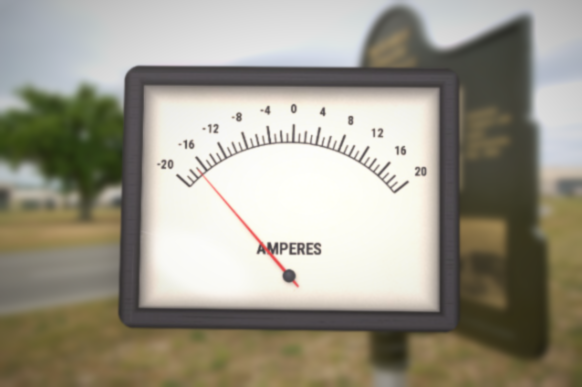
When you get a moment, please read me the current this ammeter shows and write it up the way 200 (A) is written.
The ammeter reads -17 (A)
